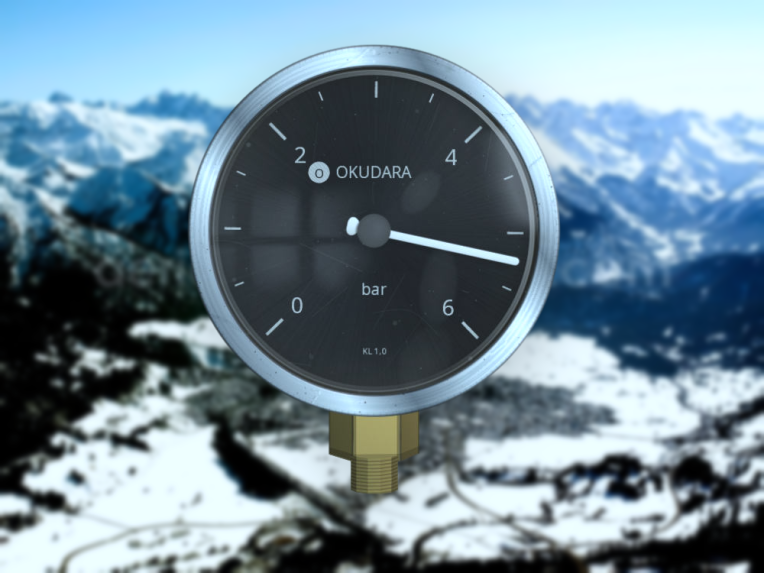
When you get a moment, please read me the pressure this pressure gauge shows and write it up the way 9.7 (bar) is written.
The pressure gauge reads 5.25 (bar)
